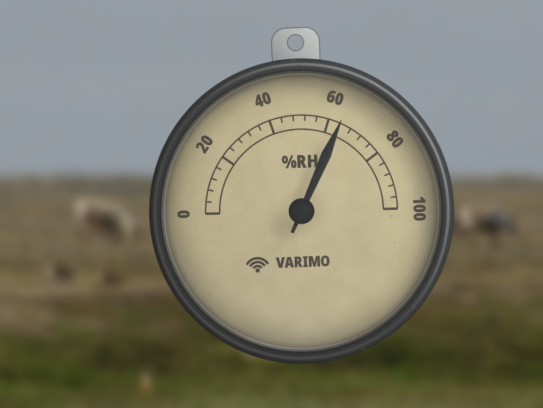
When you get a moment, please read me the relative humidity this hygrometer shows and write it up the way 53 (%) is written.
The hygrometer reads 64 (%)
